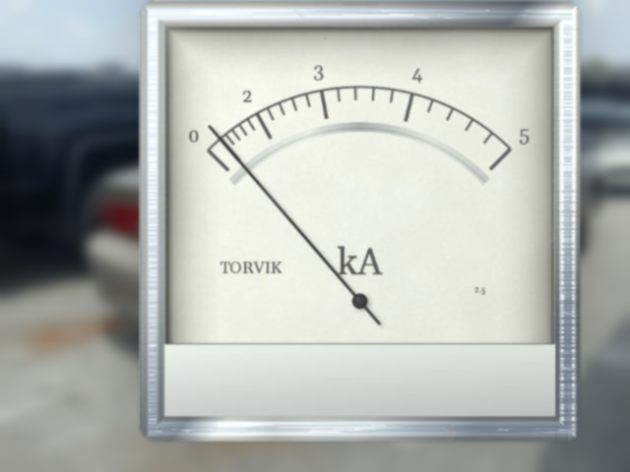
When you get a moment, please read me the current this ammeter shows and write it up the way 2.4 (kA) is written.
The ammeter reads 1 (kA)
